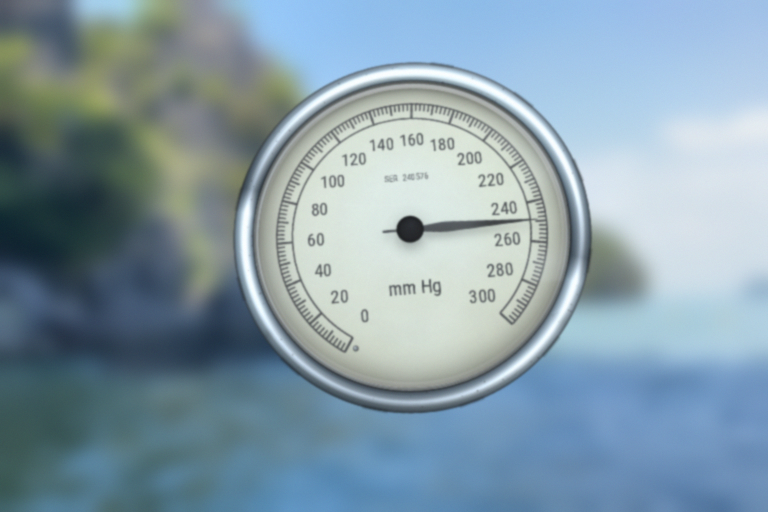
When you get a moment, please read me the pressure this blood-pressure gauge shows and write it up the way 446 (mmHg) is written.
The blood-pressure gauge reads 250 (mmHg)
